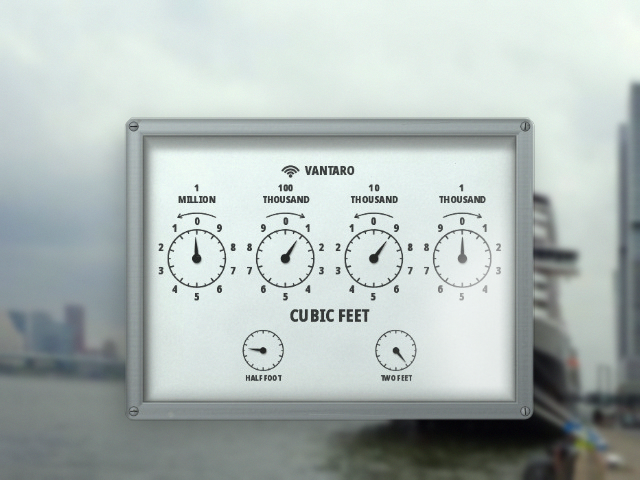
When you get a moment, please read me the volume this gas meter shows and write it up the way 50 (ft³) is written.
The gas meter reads 9000 (ft³)
